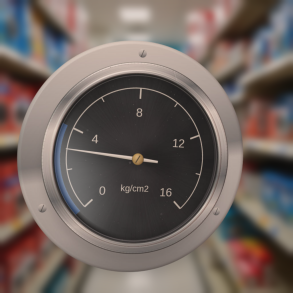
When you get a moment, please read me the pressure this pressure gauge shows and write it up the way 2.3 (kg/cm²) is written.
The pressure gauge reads 3 (kg/cm²)
